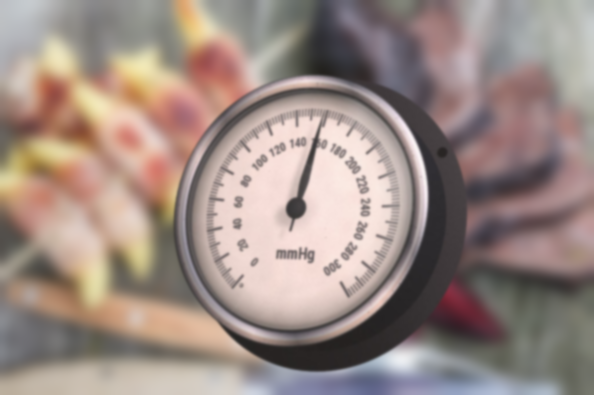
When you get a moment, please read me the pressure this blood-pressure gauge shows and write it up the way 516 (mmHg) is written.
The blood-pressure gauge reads 160 (mmHg)
